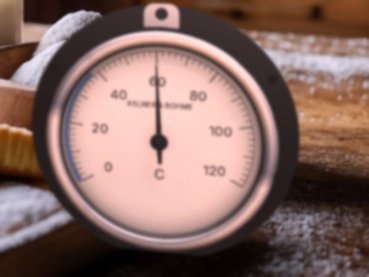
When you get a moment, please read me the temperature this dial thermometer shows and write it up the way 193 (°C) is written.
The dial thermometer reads 60 (°C)
